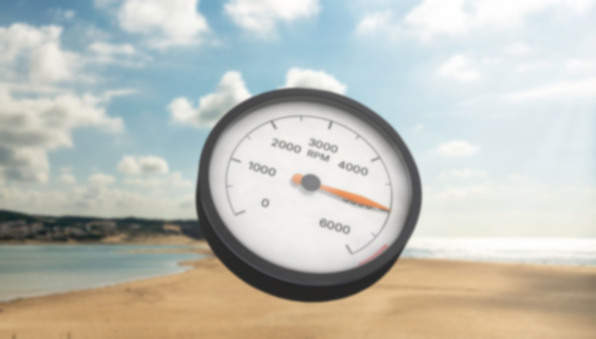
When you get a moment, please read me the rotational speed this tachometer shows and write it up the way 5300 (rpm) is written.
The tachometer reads 5000 (rpm)
